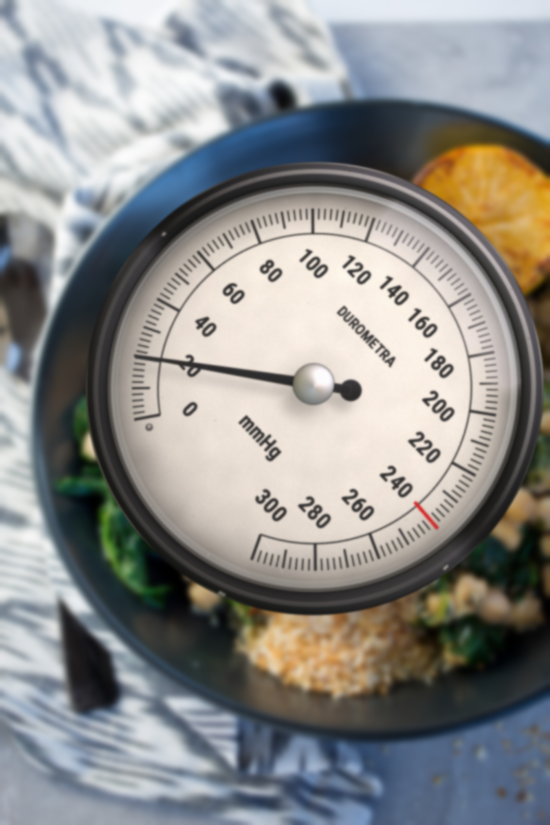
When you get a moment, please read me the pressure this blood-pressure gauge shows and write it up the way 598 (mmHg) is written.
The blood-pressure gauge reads 20 (mmHg)
